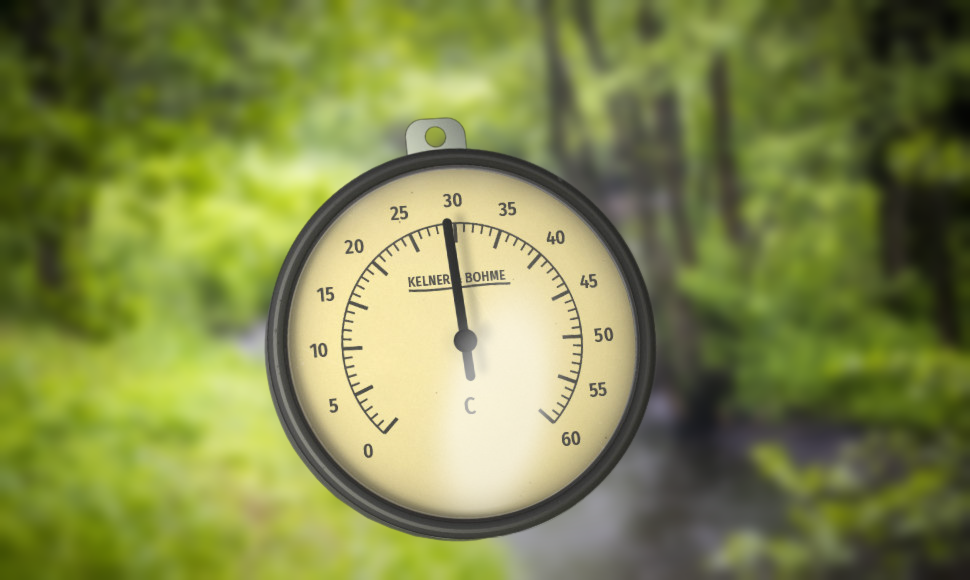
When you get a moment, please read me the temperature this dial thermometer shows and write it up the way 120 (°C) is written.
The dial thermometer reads 29 (°C)
